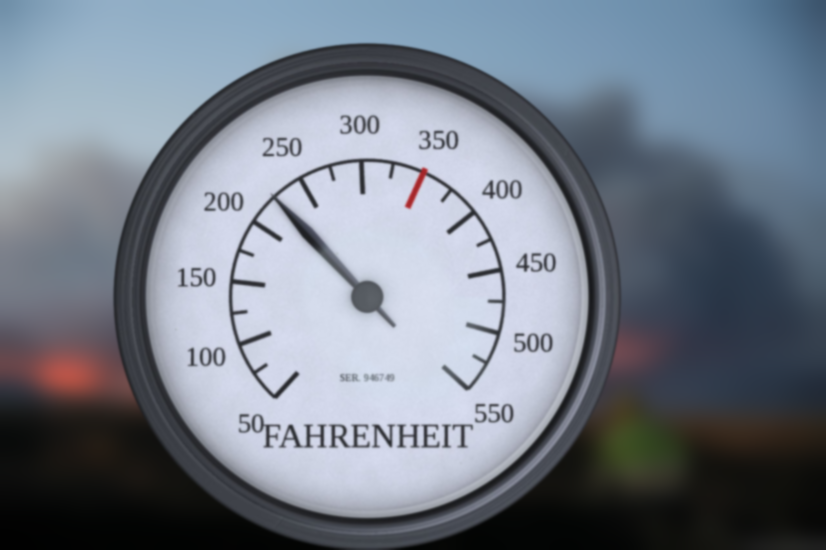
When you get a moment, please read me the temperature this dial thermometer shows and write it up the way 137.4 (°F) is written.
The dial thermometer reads 225 (°F)
